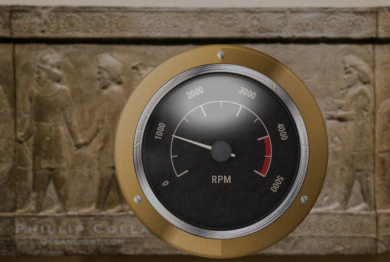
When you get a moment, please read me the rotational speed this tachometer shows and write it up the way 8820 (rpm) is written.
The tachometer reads 1000 (rpm)
